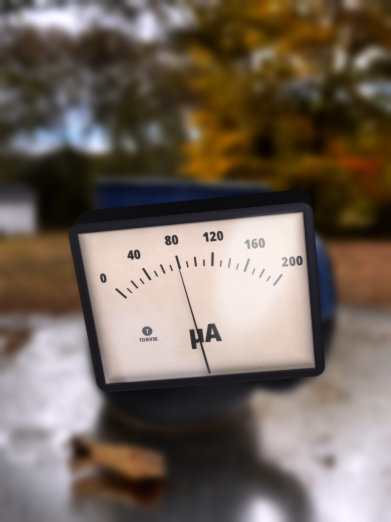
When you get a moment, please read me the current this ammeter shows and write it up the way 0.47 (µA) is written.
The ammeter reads 80 (µA)
